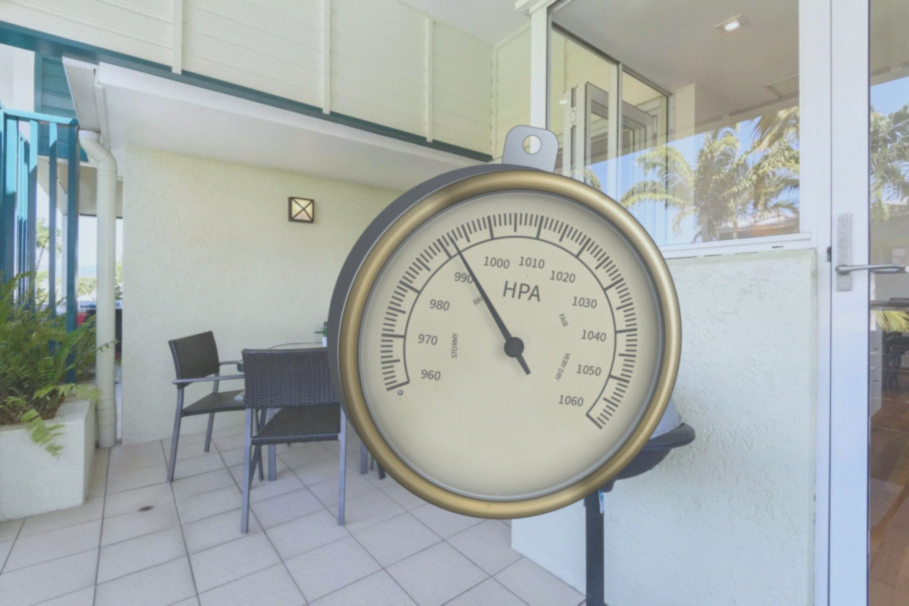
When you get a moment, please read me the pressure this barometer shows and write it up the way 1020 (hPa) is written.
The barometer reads 992 (hPa)
